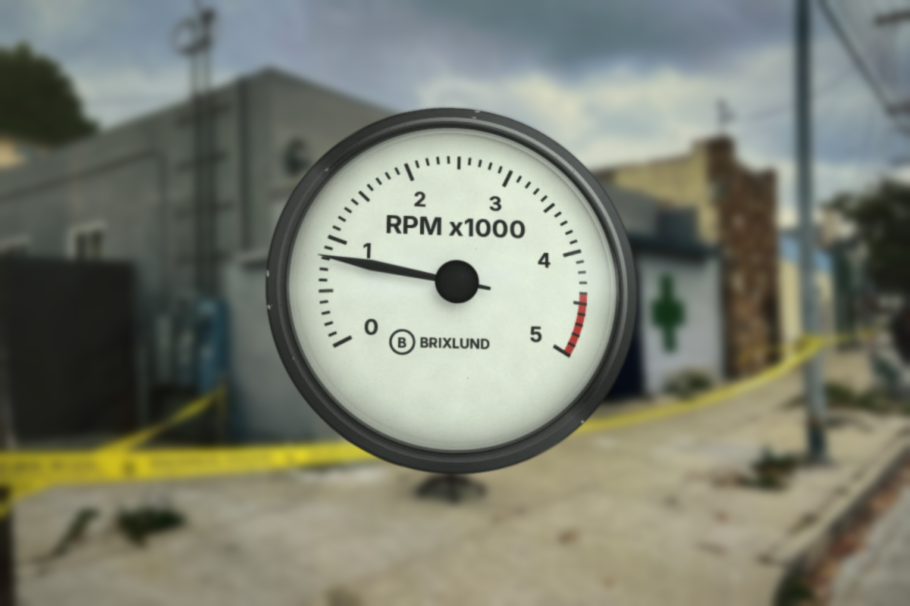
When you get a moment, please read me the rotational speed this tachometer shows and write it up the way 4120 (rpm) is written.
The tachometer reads 800 (rpm)
